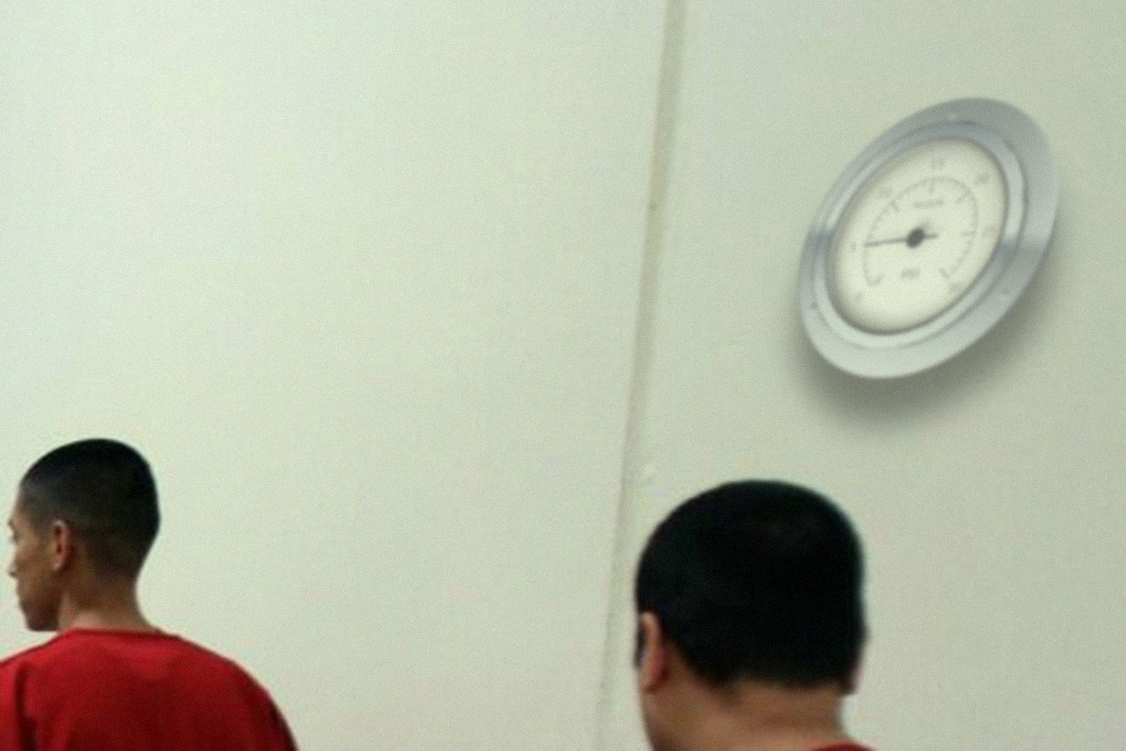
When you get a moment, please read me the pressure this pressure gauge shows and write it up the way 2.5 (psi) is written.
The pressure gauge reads 5 (psi)
